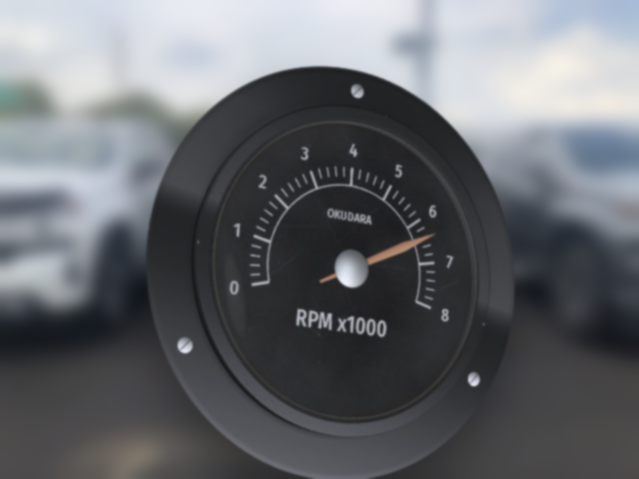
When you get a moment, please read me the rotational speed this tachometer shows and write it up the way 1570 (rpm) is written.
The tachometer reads 6400 (rpm)
